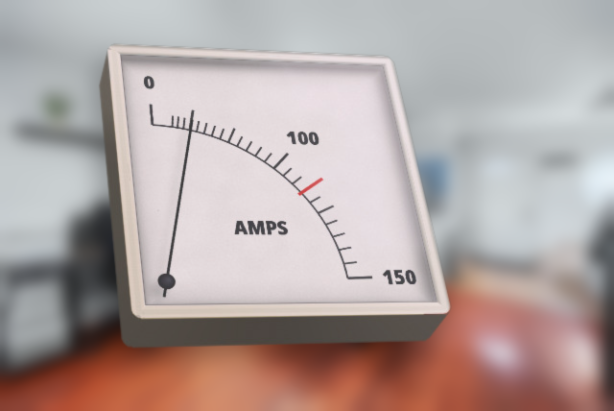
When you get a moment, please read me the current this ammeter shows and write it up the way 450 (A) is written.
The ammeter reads 50 (A)
